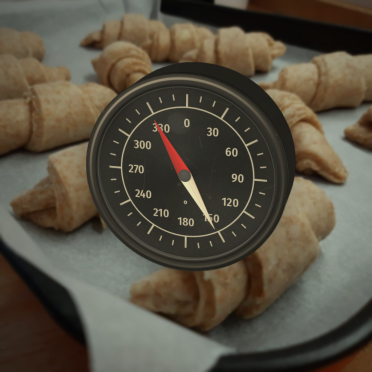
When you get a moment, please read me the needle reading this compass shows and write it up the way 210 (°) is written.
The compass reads 330 (°)
